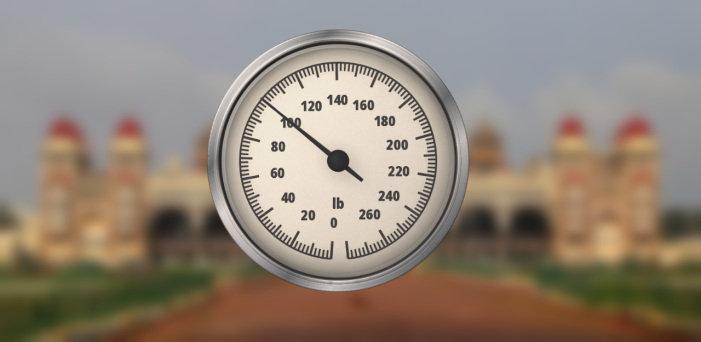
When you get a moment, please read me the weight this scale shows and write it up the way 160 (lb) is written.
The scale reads 100 (lb)
